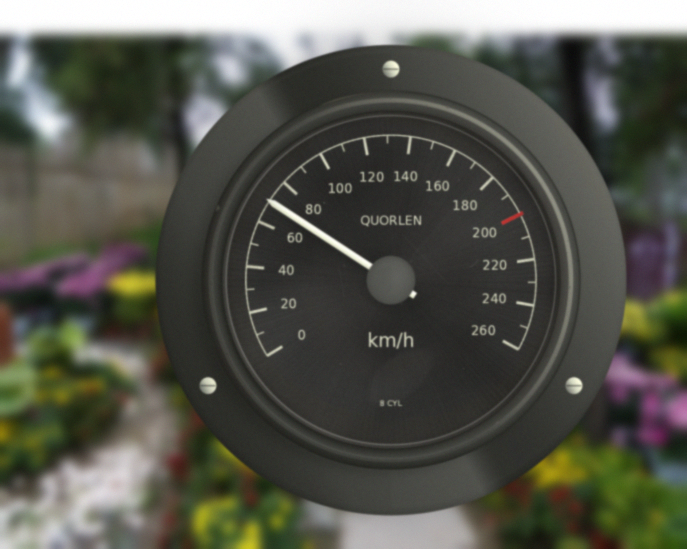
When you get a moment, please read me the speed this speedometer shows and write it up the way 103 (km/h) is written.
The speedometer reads 70 (km/h)
